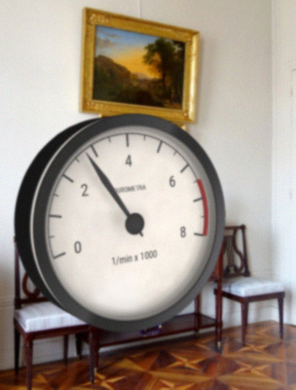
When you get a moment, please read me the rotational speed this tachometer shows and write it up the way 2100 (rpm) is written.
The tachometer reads 2750 (rpm)
